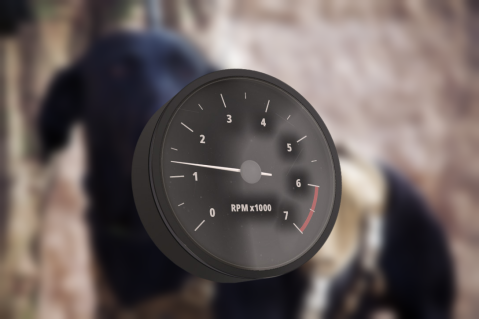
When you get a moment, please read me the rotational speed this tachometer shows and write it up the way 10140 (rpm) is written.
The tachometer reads 1250 (rpm)
